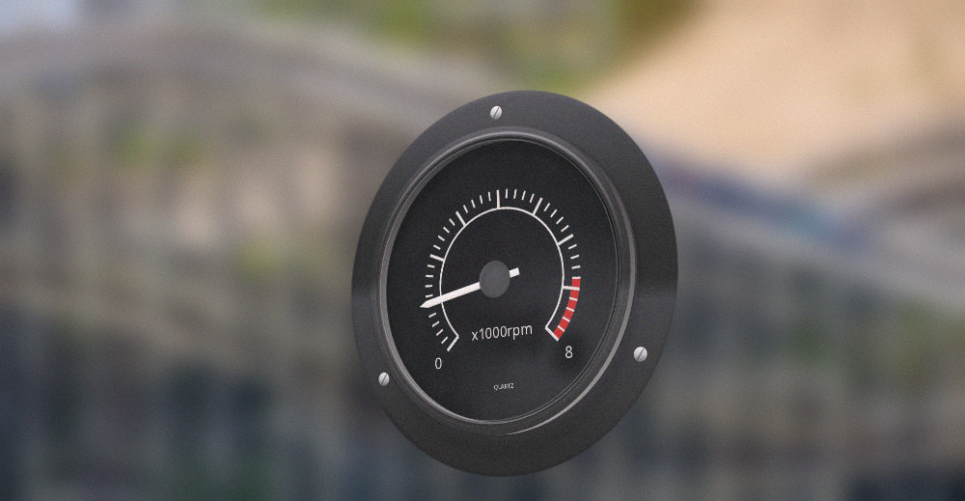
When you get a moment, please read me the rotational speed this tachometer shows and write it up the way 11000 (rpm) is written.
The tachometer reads 1000 (rpm)
